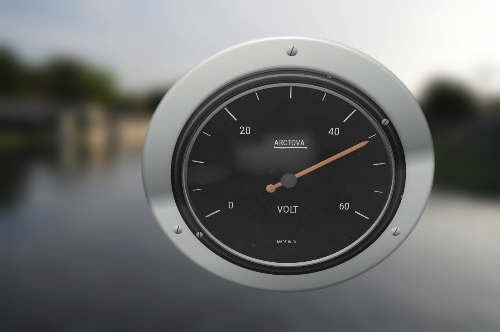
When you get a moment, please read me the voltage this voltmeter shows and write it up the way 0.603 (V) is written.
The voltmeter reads 45 (V)
